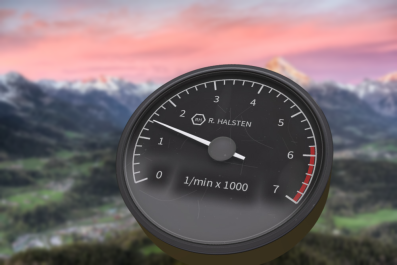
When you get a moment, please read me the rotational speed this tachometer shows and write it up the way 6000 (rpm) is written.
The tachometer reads 1400 (rpm)
